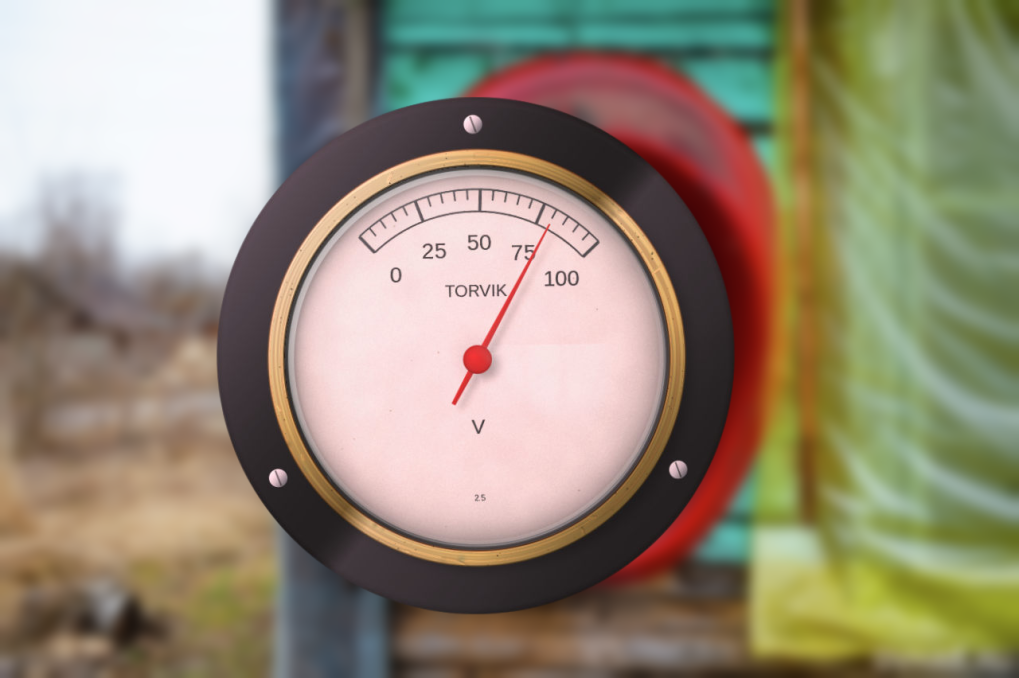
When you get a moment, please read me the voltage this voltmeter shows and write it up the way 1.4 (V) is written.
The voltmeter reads 80 (V)
